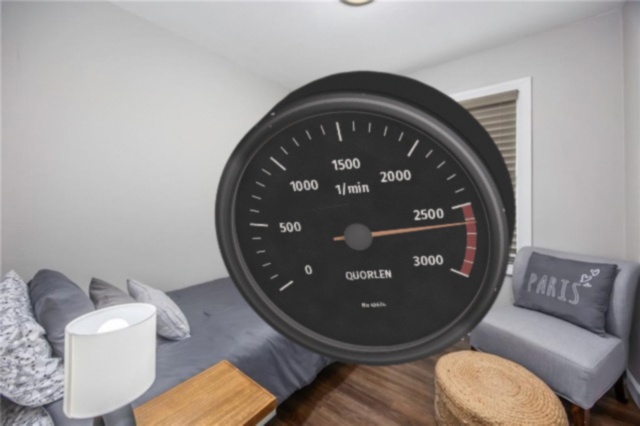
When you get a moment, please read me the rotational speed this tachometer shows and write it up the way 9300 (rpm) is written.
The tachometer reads 2600 (rpm)
